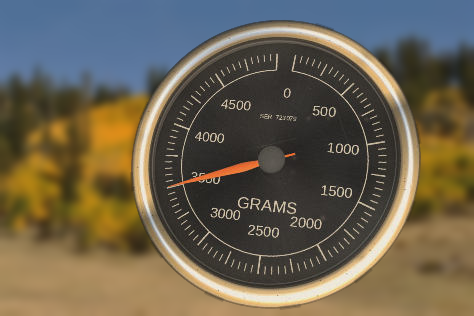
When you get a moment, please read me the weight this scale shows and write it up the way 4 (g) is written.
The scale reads 3500 (g)
